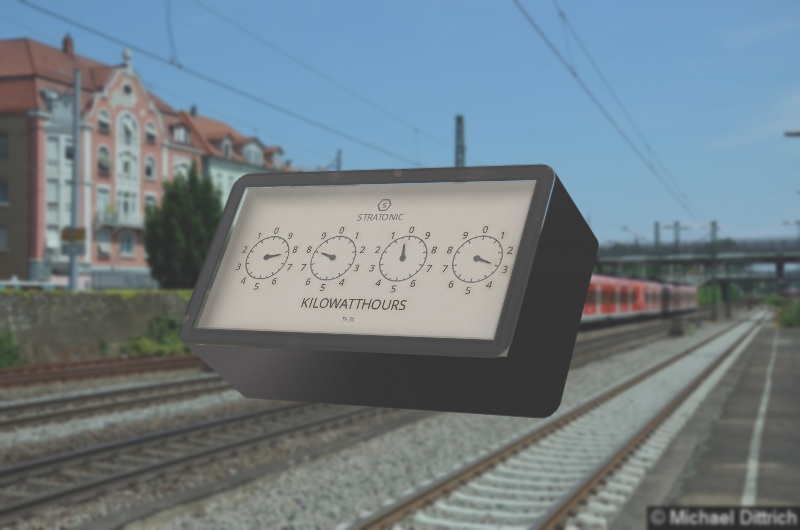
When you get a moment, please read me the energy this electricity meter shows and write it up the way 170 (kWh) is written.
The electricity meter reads 7803 (kWh)
